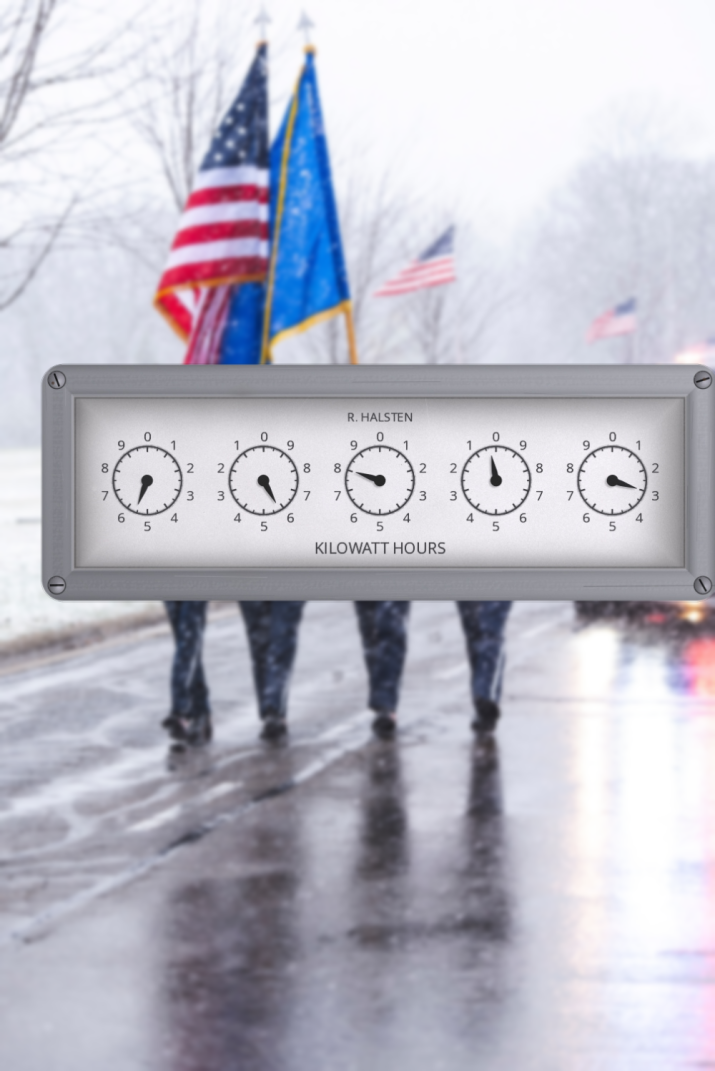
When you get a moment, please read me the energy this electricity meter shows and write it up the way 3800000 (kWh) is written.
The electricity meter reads 55803 (kWh)
